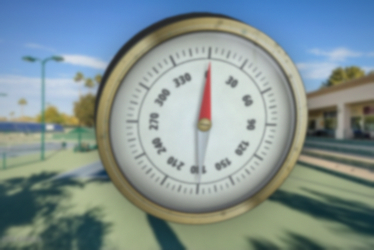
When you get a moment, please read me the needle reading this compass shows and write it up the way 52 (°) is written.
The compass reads 0 (°)
